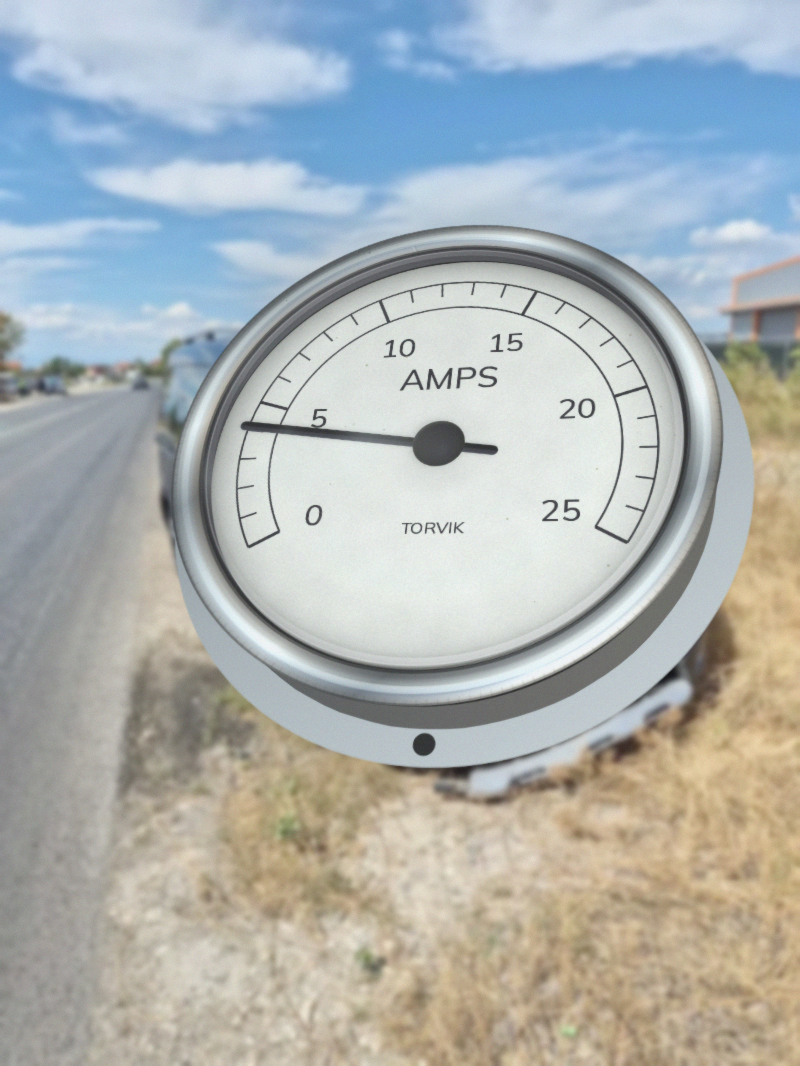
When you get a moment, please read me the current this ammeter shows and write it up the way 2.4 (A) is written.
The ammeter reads 4 (A)
